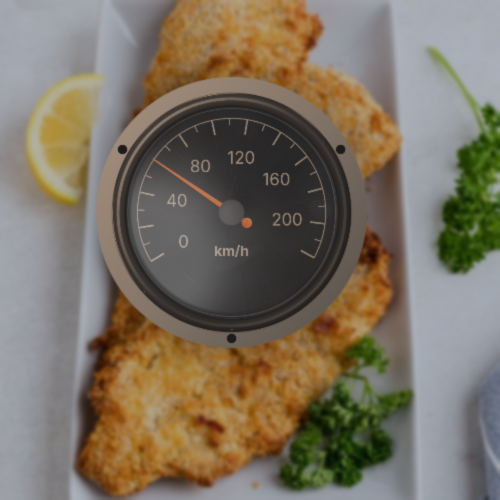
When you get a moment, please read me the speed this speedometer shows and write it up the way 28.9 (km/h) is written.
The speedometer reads 60 (km/h)
